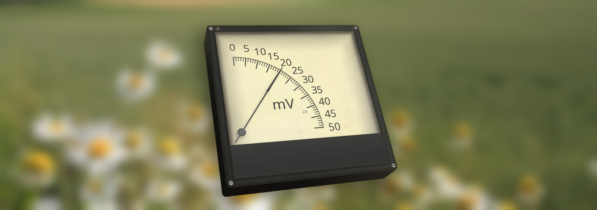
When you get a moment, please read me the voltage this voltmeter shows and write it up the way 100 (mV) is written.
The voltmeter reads 20 (mV)
